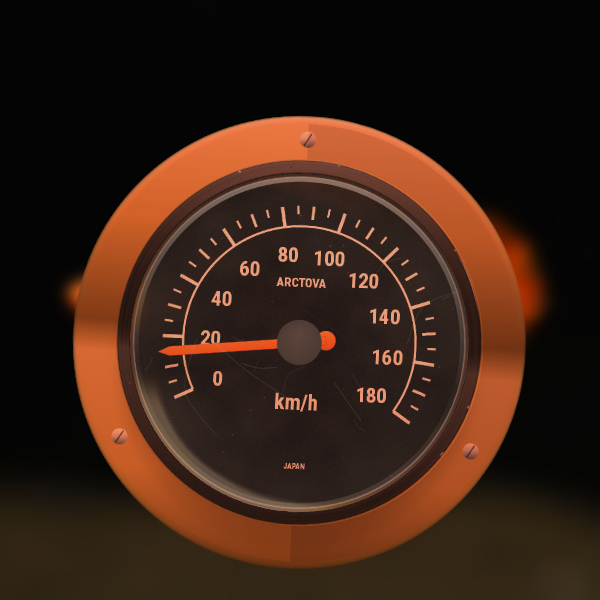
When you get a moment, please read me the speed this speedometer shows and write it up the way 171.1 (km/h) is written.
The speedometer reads 15 (km/h)
